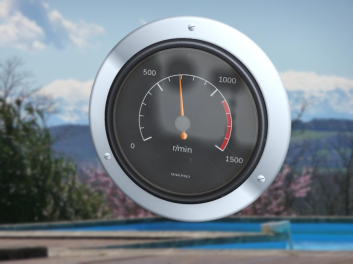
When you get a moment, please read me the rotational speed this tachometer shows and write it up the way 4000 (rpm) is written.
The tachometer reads 700 (rpm)
